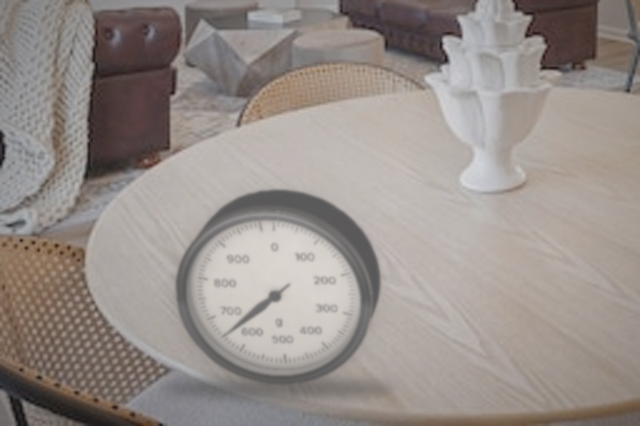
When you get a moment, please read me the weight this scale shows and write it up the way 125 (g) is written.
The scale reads 650 (g)
